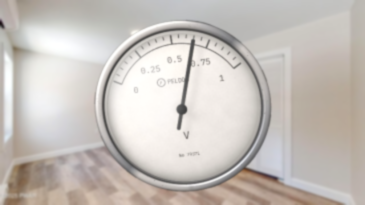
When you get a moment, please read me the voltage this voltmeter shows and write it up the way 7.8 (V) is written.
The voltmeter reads 0.65 (V)
